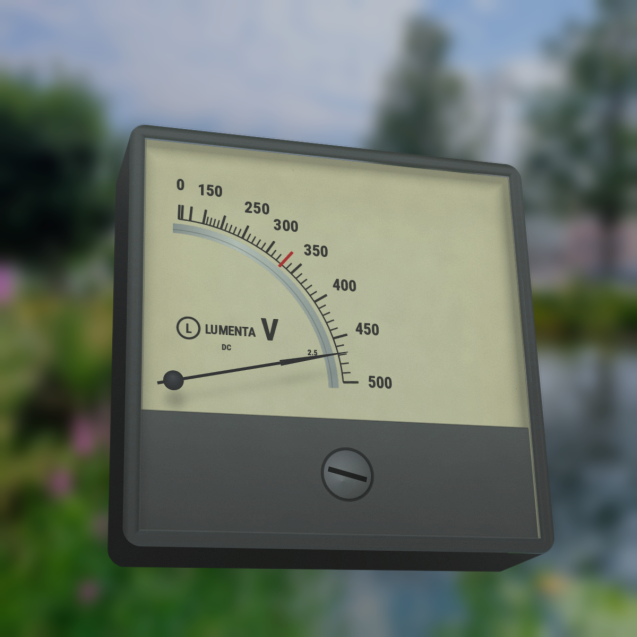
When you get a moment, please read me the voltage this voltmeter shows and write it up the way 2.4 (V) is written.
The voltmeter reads 470 (V)
